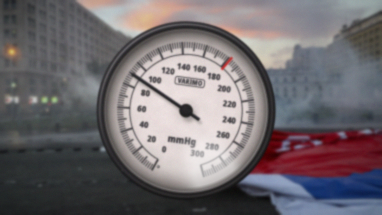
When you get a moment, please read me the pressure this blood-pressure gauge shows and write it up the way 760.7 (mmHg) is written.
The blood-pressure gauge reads 90 (mmHg)
